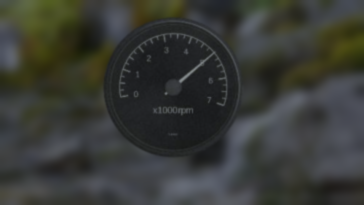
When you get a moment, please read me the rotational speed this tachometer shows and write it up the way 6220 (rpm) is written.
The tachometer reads 5000 (rpm)
